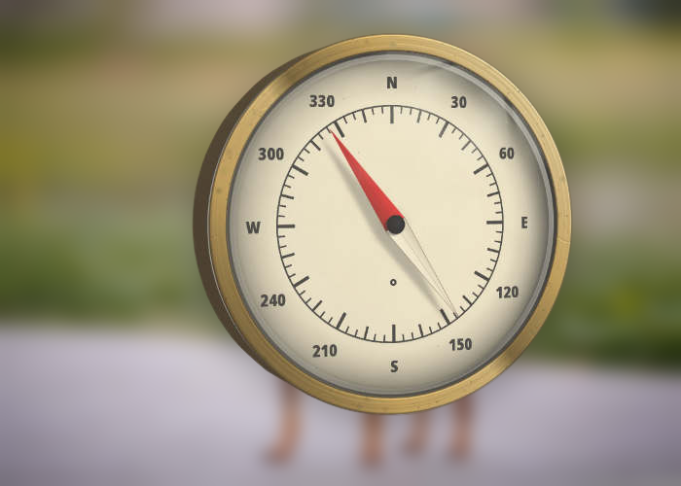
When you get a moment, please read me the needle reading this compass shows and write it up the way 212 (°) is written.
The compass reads 325 (°)
